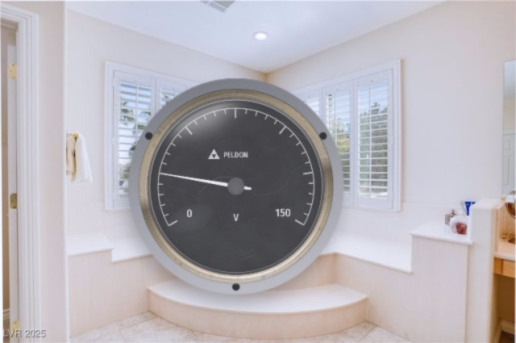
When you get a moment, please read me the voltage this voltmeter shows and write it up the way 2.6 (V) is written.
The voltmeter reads 25 (V)
